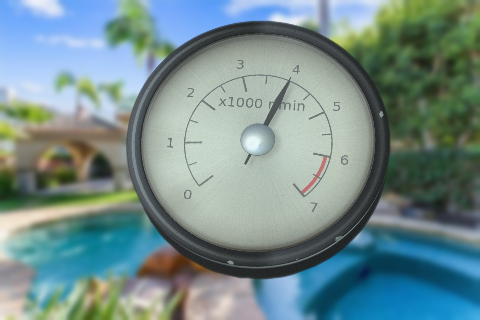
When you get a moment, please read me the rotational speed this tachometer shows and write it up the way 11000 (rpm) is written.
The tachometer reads 4000 (rpm)
